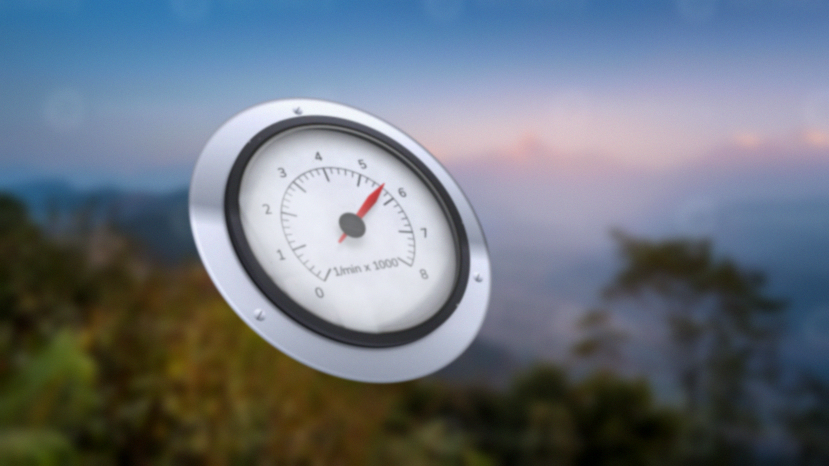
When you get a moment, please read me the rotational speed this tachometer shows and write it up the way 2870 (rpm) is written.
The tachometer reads 5600 (rpm)
